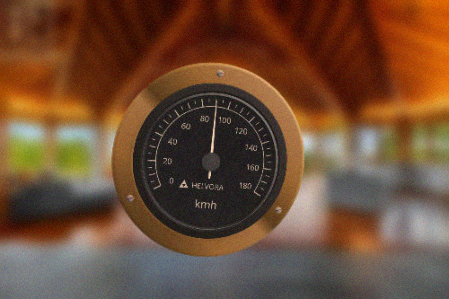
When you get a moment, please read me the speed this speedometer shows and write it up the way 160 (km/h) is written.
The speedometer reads 90 (km/h)
